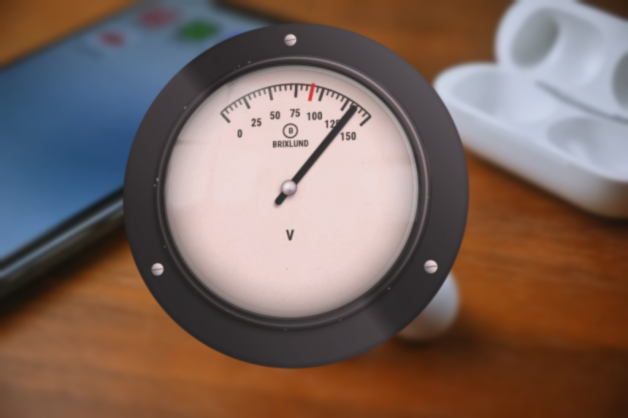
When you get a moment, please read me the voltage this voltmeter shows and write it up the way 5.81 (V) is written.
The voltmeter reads 135 (V)
